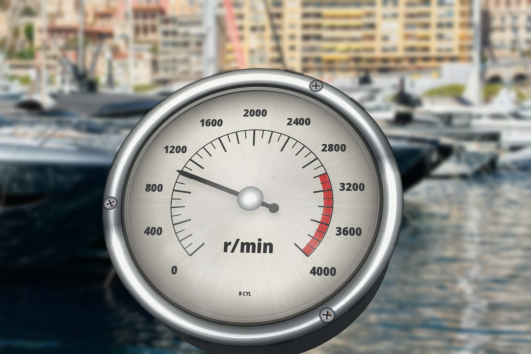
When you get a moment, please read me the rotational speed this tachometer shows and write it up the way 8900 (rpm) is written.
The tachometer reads 1000 (rpm)
